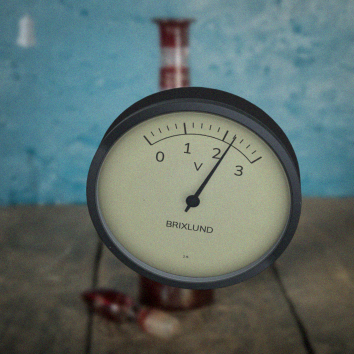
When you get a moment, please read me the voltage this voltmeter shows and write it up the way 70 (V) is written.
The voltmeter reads 2.2 (V)
